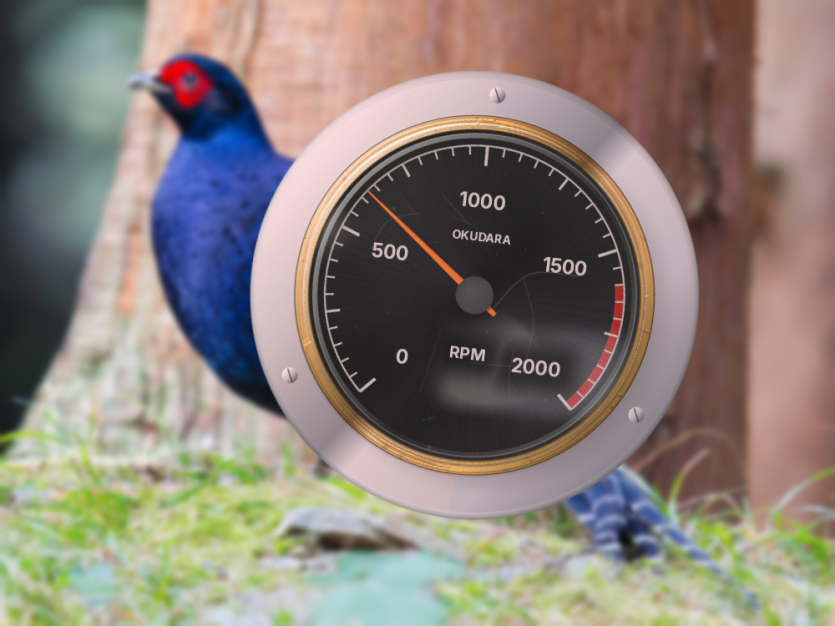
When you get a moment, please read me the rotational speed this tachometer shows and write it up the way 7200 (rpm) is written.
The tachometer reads 625 (rpm)
